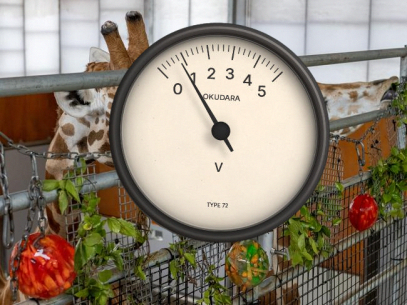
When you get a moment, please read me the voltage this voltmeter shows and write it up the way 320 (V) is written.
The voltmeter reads 0.8 (V)
